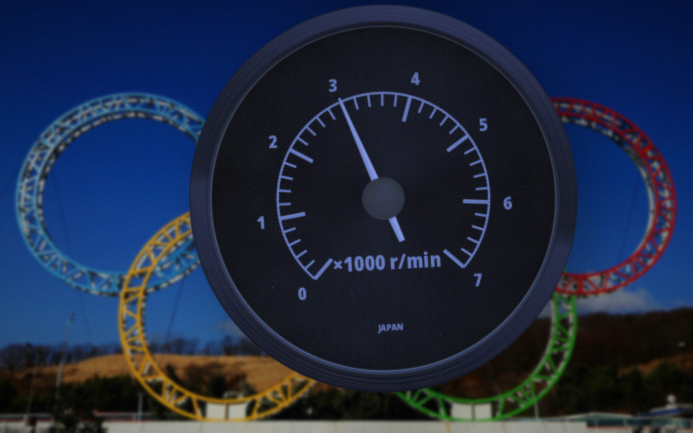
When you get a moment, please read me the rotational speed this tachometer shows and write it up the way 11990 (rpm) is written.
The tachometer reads 3000 (rpm)
